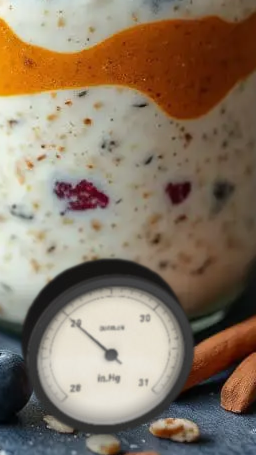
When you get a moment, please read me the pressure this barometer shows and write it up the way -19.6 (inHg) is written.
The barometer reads 29 (inHg)
